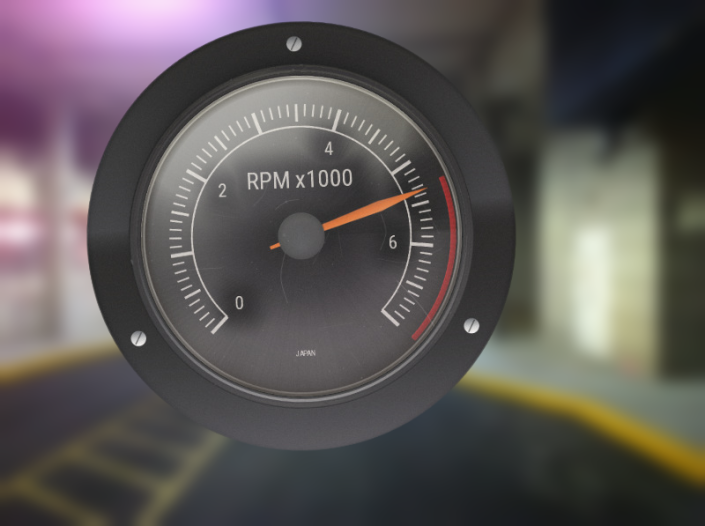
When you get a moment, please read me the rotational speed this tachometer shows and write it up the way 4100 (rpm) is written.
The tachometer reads 5350 (rpm)
